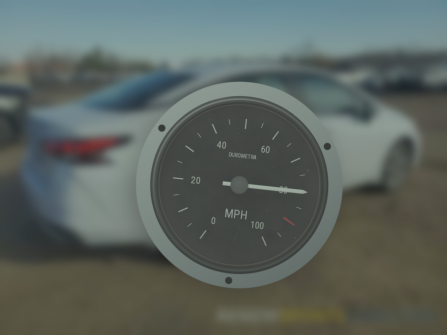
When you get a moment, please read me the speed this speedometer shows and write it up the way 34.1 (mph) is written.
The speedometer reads 80 (mph)
